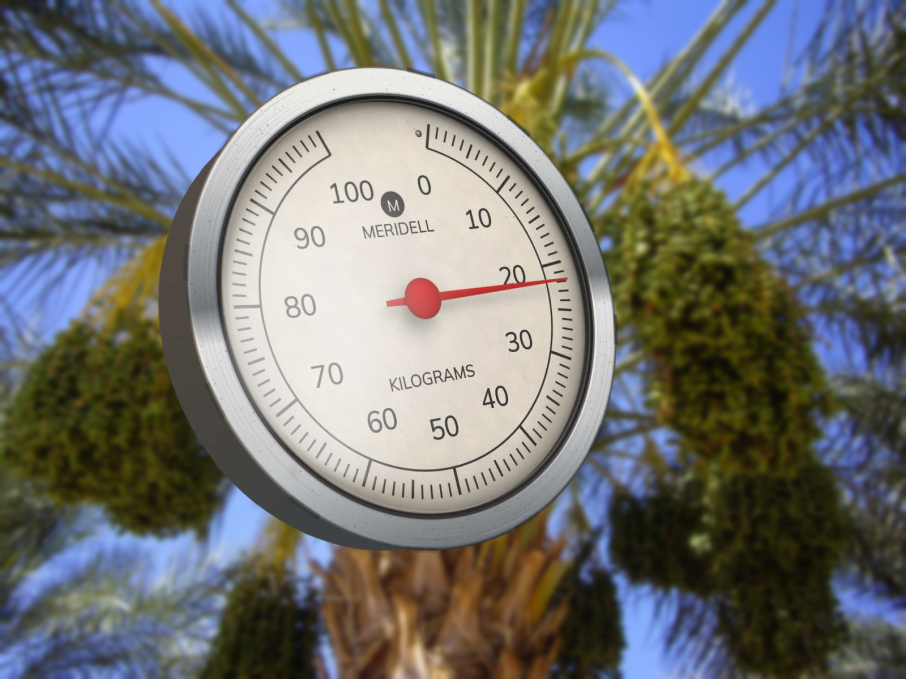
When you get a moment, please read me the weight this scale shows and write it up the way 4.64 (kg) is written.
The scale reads 22 (kg)
